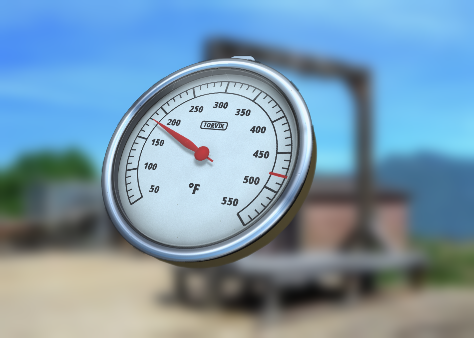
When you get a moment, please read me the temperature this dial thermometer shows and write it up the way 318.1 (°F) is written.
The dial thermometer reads 180 (°F)
